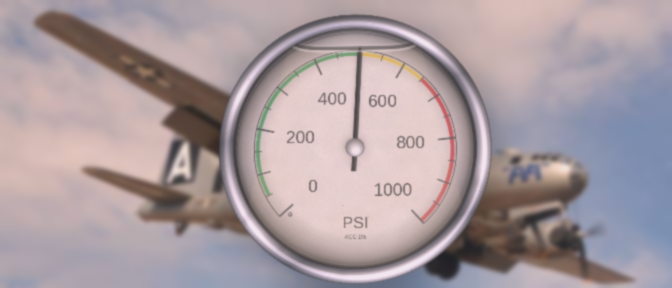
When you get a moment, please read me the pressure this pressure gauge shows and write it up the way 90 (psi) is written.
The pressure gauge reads 500 (psi)
